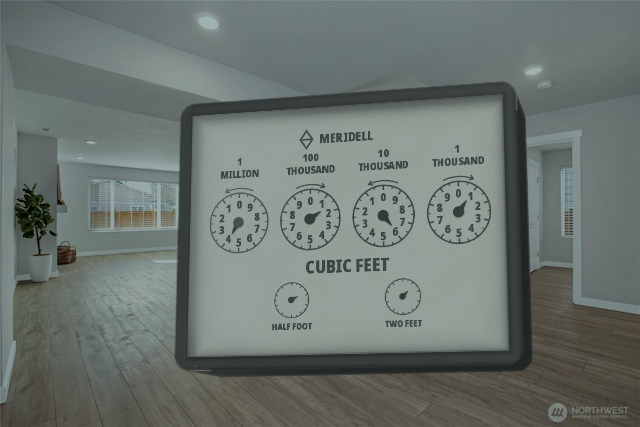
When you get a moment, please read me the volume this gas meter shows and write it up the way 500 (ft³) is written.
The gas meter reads 416100 (ft³)
